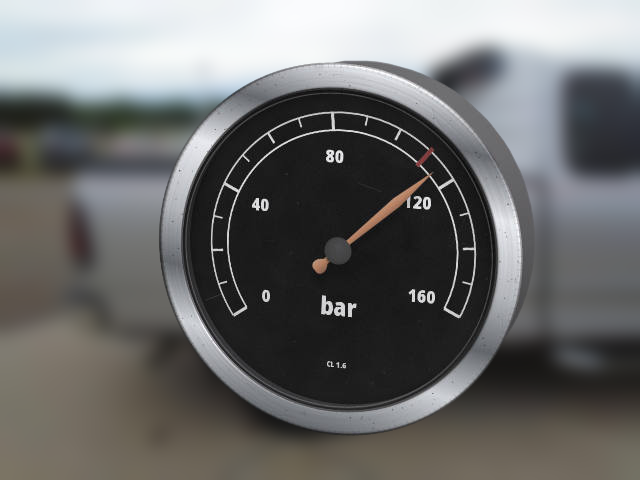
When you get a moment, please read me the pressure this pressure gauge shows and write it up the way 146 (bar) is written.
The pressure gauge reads 115 (bar)
